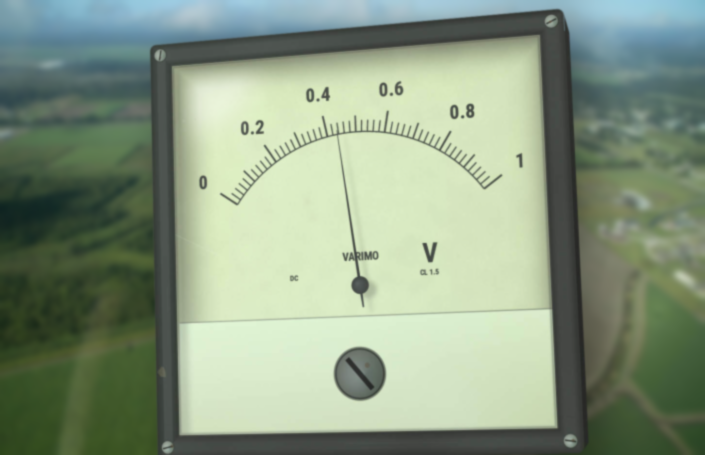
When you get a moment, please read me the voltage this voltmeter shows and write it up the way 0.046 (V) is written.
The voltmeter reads 0.44 (V)
